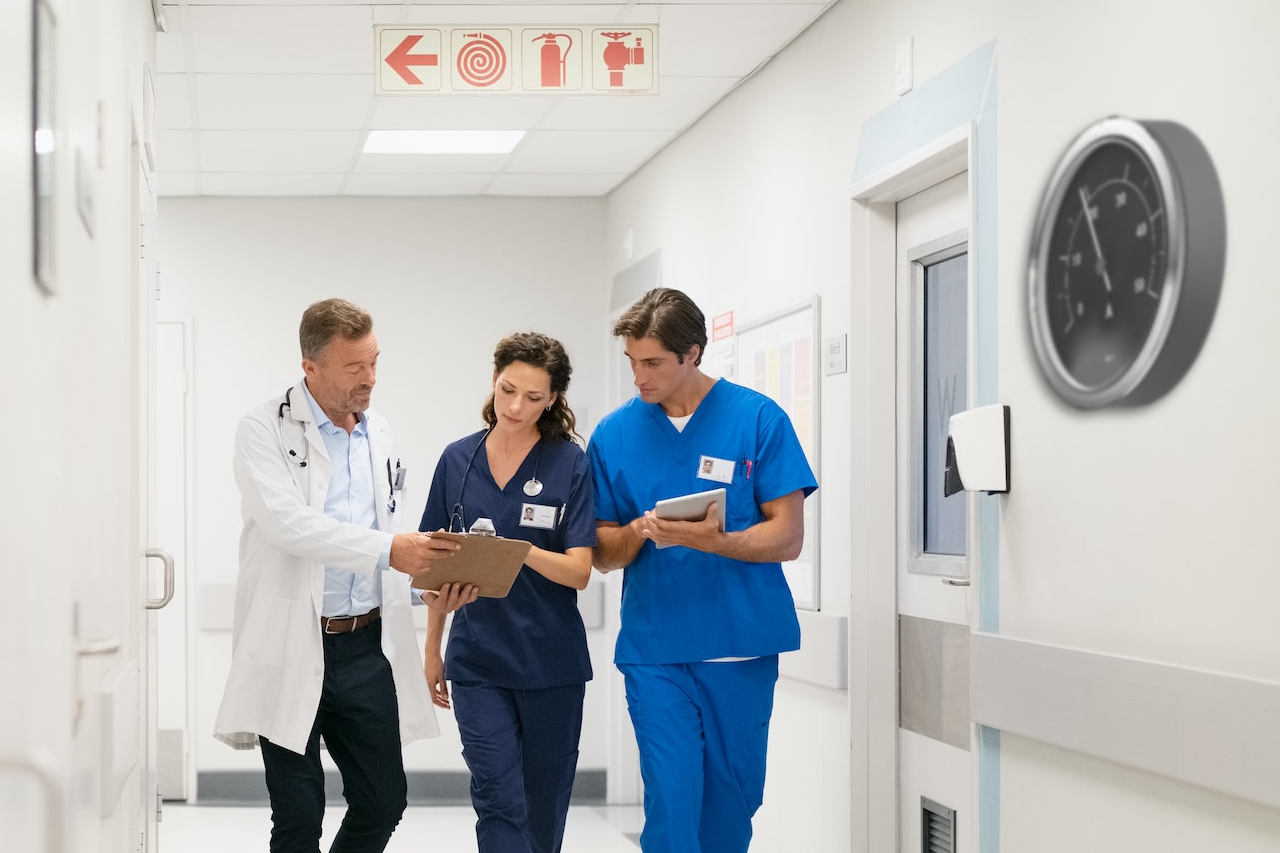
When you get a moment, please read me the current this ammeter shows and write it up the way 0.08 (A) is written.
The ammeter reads 20 (A)
